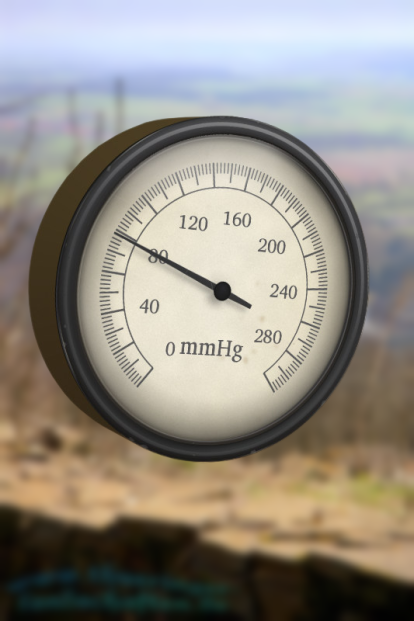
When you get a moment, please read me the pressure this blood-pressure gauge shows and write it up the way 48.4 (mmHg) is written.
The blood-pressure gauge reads 78 (mmHg)
